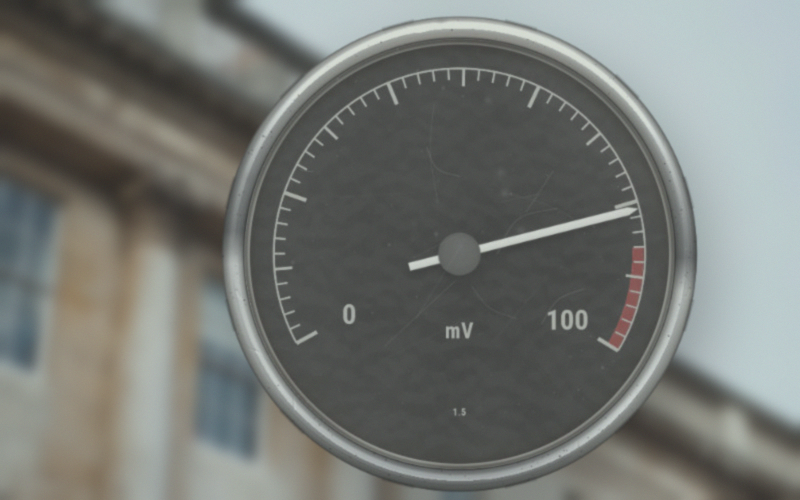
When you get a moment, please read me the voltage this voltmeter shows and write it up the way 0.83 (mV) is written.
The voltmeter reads 81 (mV)
